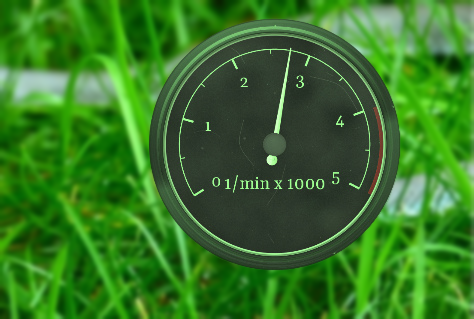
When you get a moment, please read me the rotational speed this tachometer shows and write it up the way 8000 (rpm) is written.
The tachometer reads 2750 (rpm)
